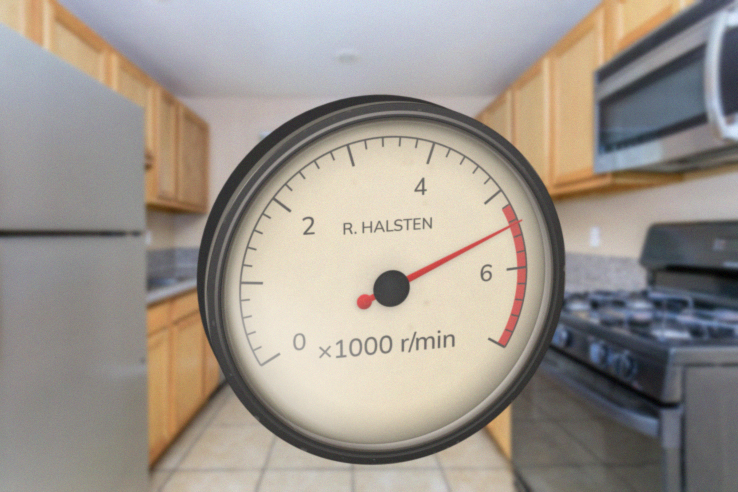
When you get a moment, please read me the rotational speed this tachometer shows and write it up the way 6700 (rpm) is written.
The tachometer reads 5400 (rpm)
